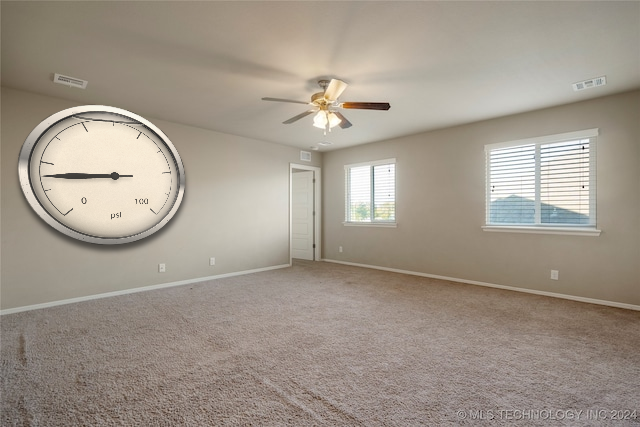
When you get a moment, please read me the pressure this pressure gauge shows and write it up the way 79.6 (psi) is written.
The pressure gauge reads 15 (psi)
